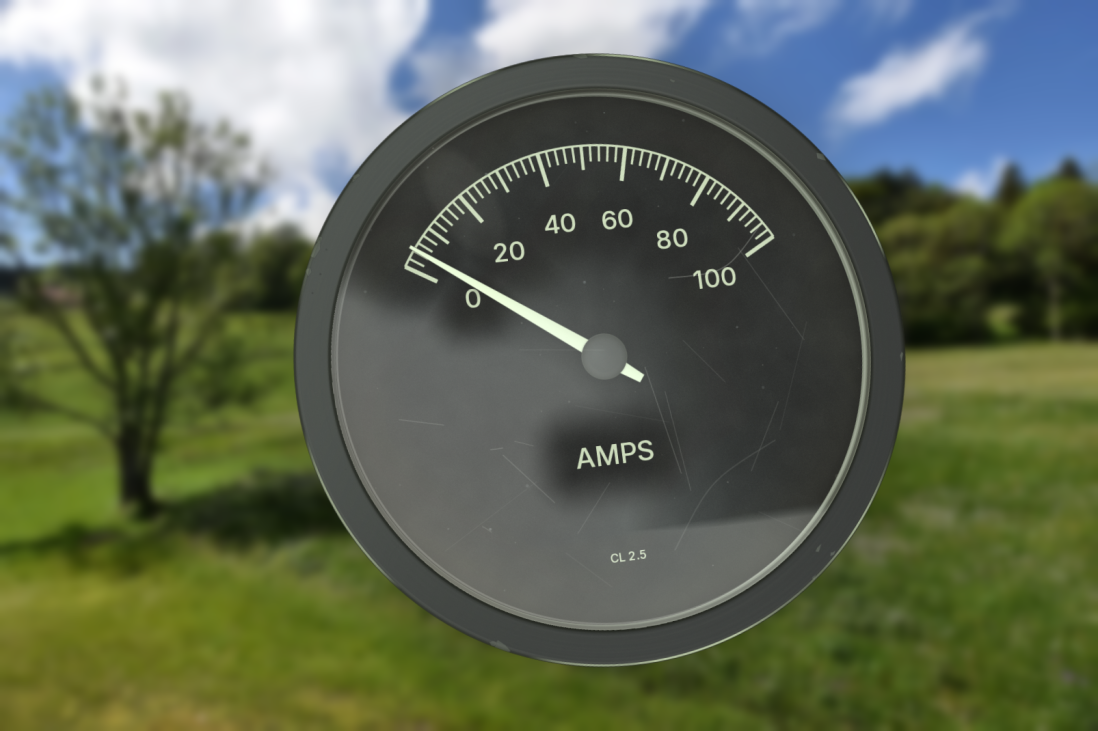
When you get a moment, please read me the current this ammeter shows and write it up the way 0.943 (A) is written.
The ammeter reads 4 (A)
